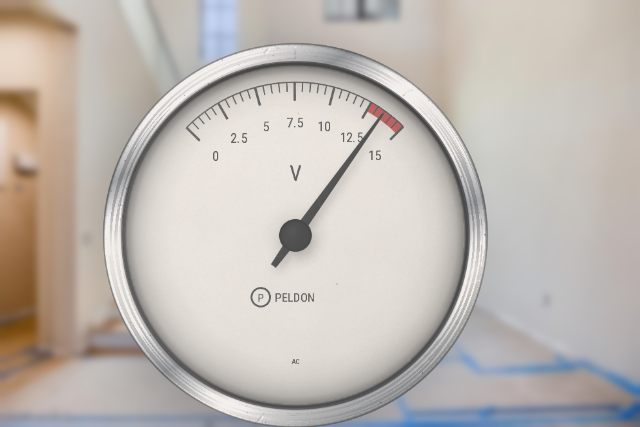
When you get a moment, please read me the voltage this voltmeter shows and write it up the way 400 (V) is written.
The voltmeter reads 13.5 (V)
